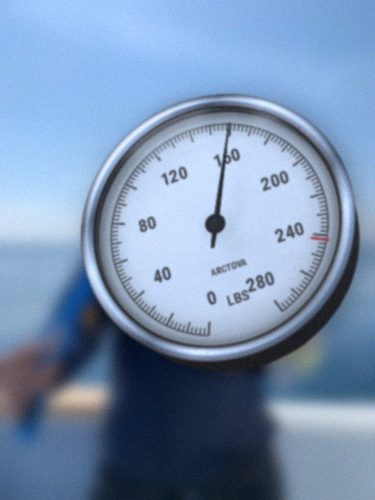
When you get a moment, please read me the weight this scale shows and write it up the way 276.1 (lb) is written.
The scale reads 160 (lb)
